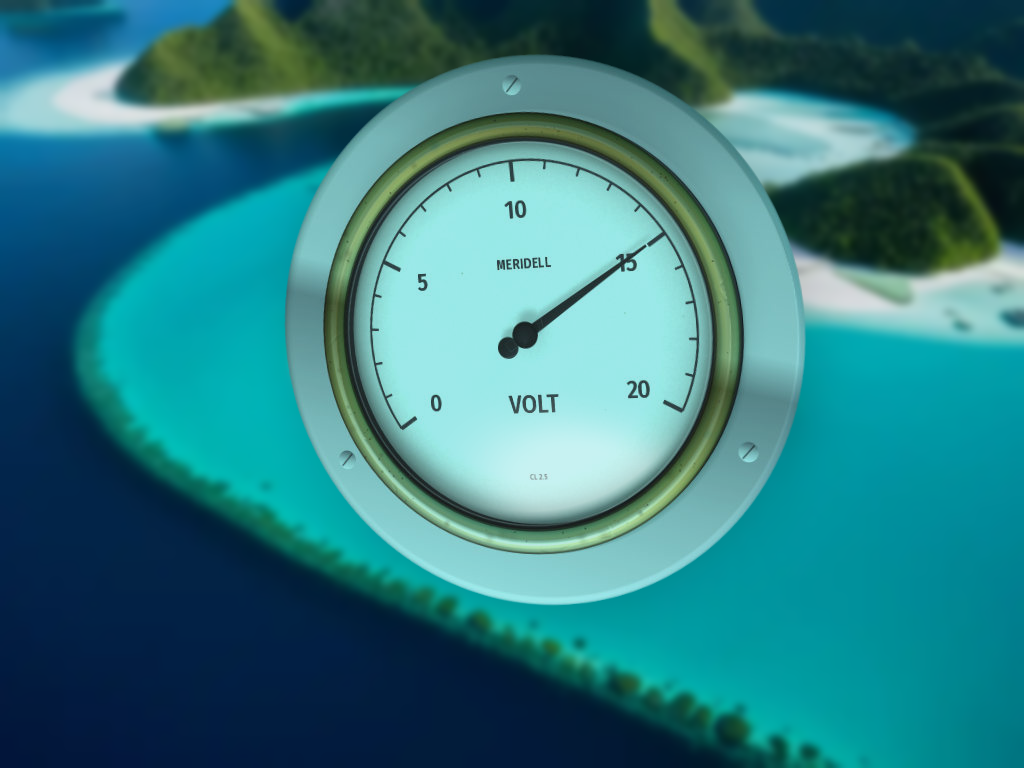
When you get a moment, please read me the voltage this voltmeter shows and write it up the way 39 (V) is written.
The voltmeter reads 15 (V)
